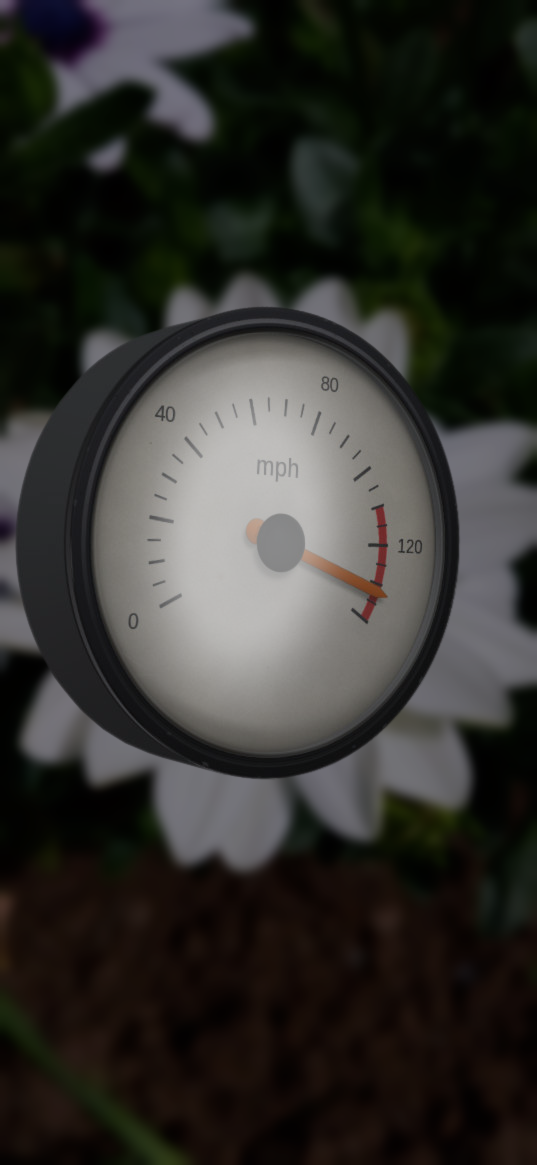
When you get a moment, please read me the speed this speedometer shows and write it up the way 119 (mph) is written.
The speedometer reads 132.5 (mph)
